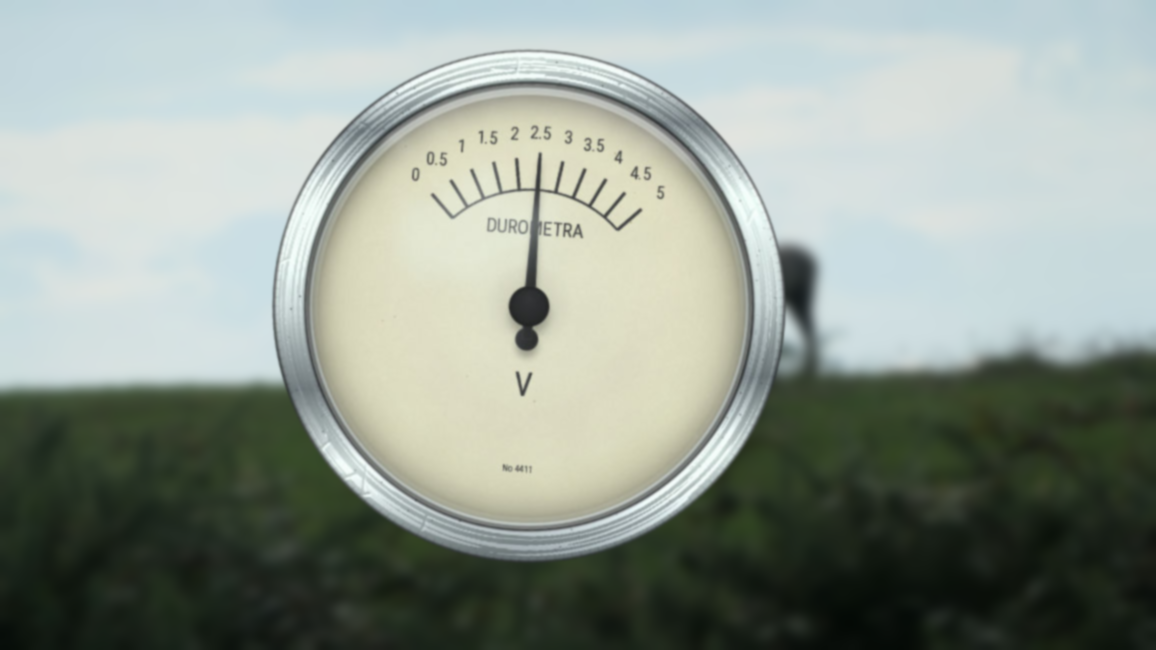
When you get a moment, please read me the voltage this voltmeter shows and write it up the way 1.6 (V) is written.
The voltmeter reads 2.5 (V)
